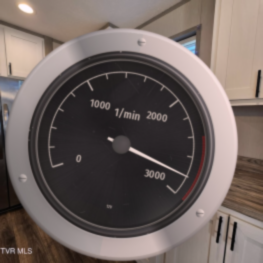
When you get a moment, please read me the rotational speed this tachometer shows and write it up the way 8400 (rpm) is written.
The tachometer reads 2800 (rpm)
